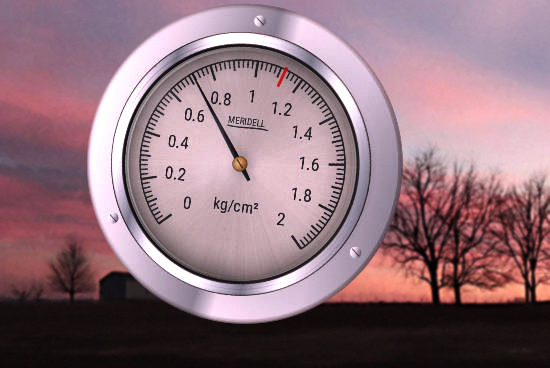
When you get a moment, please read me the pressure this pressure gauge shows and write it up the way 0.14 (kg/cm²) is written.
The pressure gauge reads 0.72 (kg/cm²)
